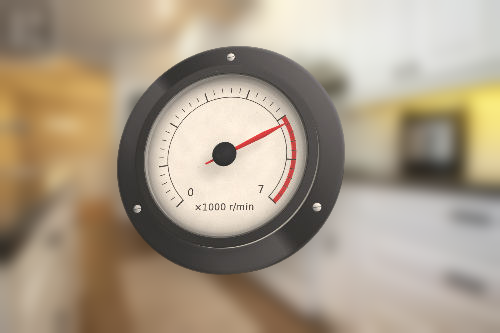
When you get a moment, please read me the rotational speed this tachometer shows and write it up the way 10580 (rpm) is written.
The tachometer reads 5200 (rpm)
